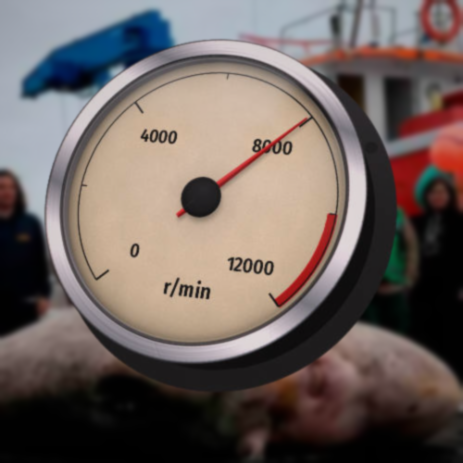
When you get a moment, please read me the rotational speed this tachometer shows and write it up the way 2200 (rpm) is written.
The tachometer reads 8000 (rpm)
